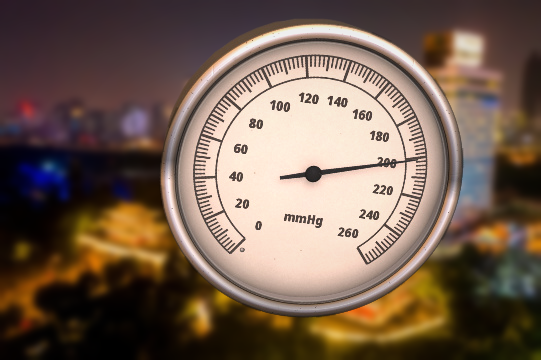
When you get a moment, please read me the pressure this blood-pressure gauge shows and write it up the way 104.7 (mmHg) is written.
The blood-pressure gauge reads 200 (mmHg)
